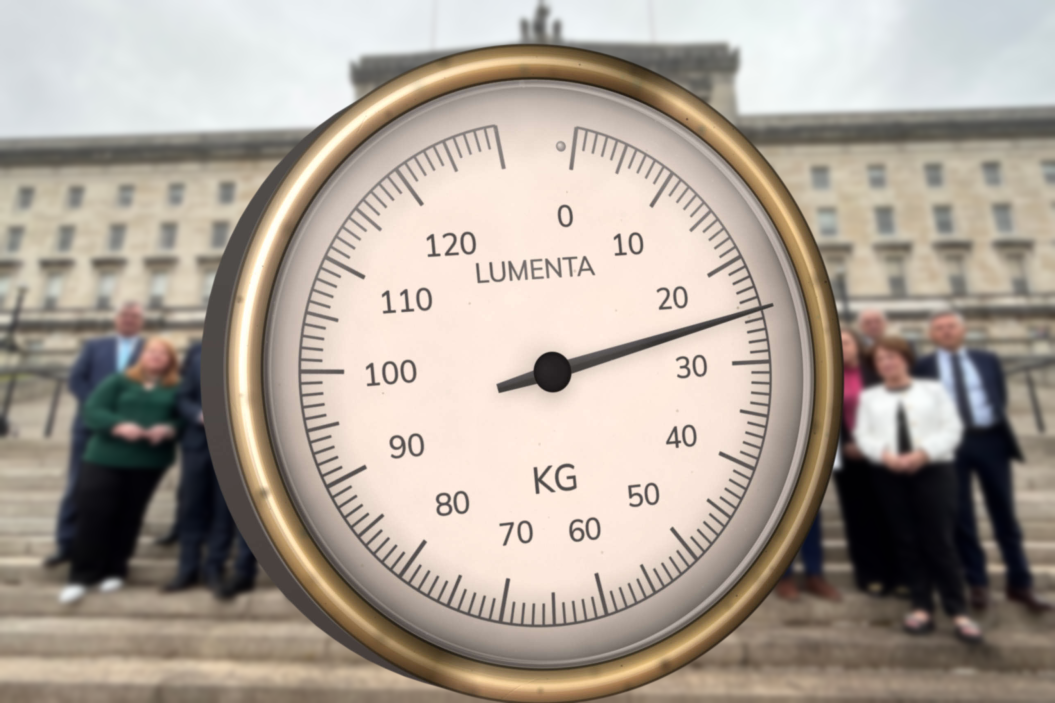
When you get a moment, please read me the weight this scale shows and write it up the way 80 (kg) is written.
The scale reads 25 (kg)
